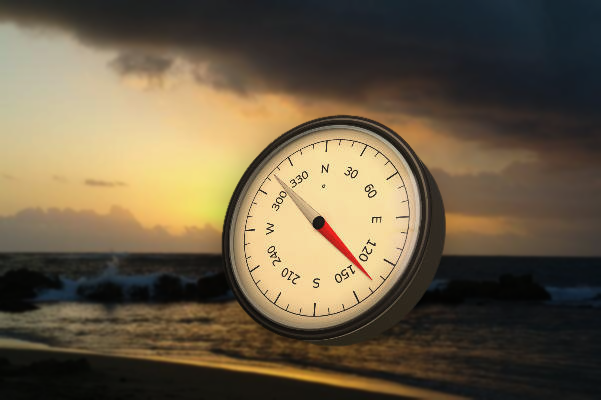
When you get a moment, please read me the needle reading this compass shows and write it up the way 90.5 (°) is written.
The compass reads 135 (°)
